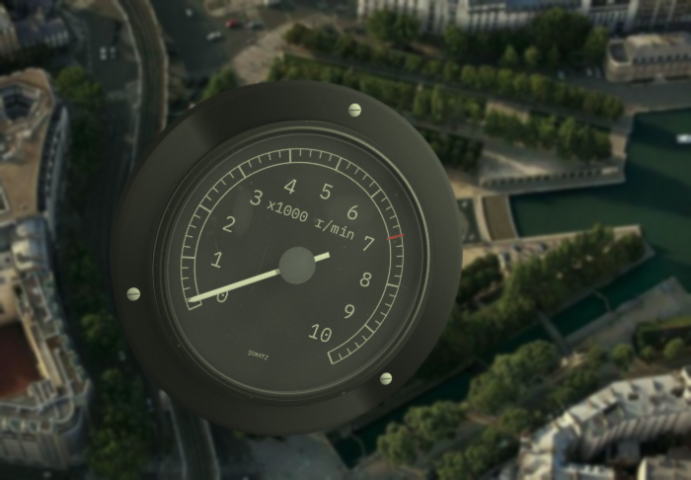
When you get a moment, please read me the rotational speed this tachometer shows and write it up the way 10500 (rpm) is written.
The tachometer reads 200 (rpm)
